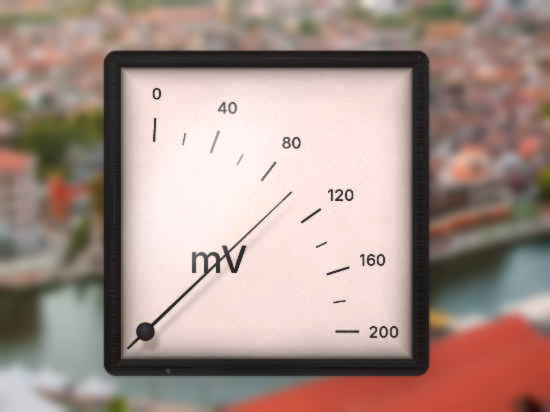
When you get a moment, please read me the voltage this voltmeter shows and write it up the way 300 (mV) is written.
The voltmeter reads 100 (mV)
